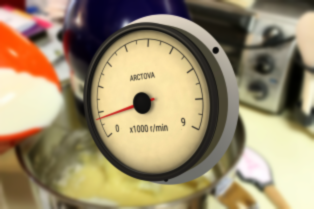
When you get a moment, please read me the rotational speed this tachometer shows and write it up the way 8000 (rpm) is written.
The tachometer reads 750 (rpm)
